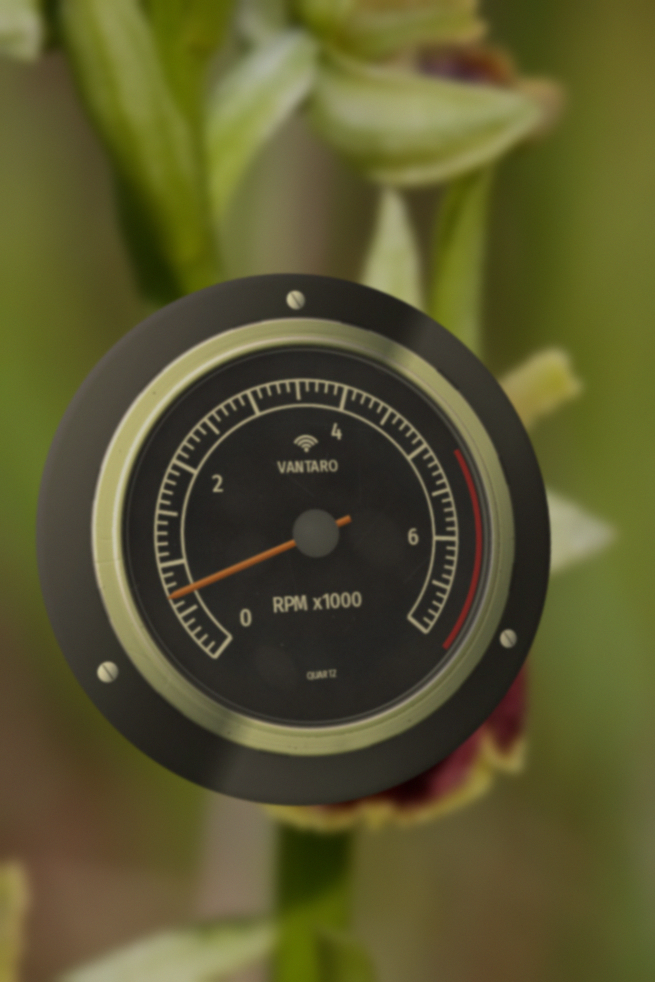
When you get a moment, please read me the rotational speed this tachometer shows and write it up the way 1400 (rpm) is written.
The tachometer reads 700 (rpm)
